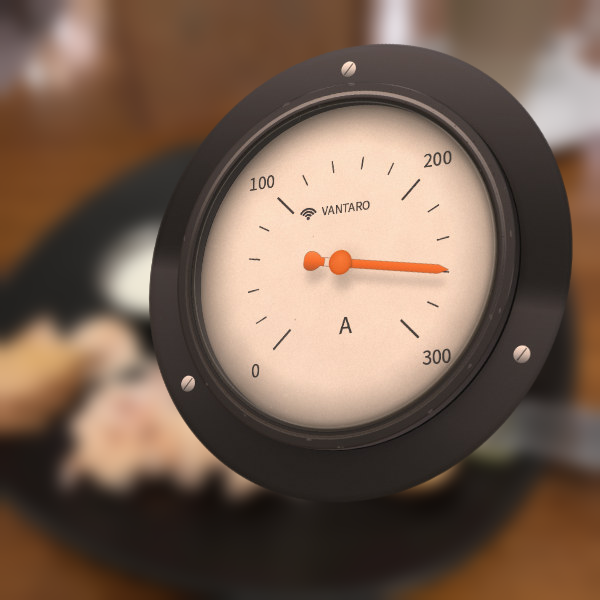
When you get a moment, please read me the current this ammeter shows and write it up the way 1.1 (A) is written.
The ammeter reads 260 (A)
